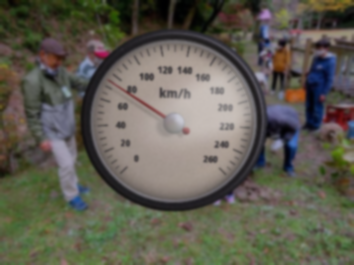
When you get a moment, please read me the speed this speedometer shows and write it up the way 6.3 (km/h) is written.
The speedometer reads 75 (km/h)
